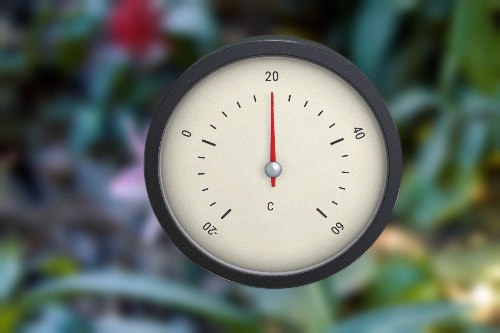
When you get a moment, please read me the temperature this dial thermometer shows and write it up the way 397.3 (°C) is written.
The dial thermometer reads 20 (°C)
